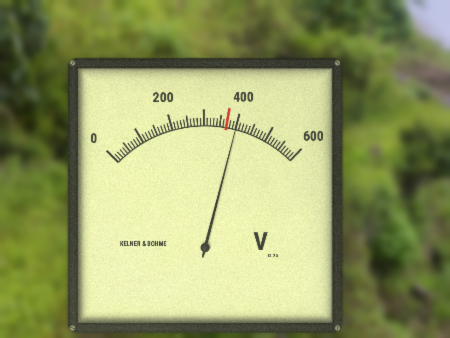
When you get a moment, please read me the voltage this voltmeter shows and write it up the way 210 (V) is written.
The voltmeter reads 400 (V)
